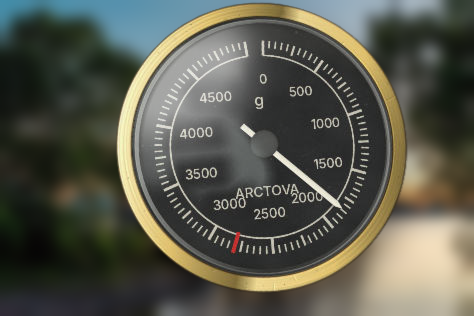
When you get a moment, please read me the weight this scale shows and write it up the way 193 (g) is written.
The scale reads 1850 (g)
